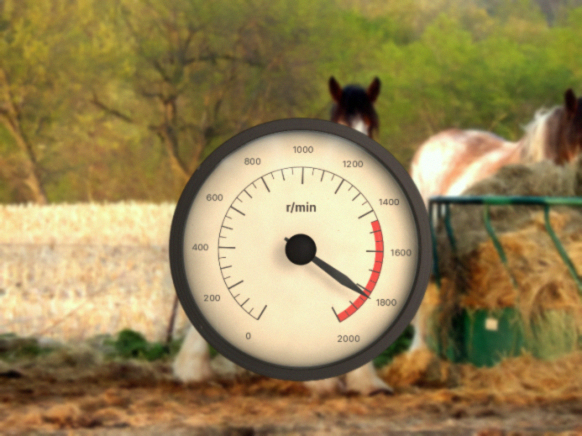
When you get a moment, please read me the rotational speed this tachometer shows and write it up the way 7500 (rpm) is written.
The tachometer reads 1825 (rpm)
